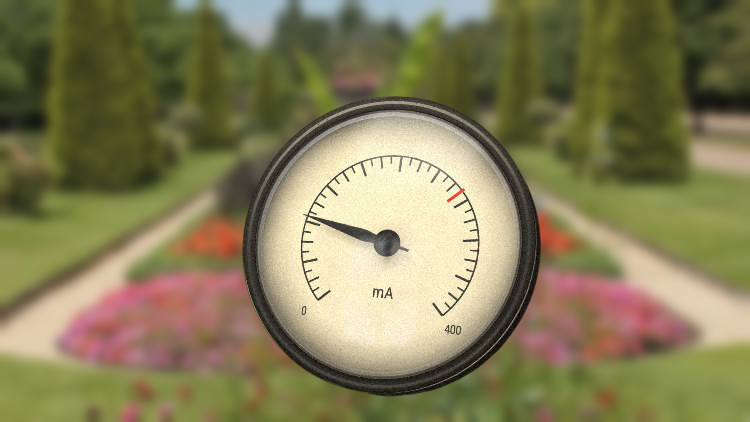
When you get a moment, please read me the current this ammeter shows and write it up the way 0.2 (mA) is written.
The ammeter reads 85 (mA)
